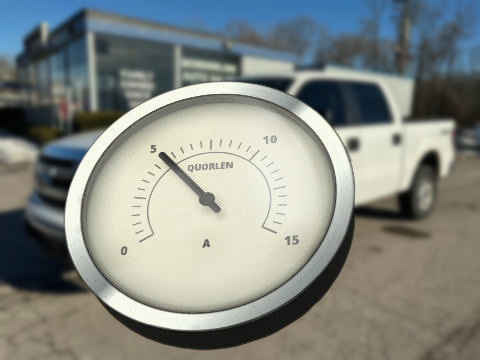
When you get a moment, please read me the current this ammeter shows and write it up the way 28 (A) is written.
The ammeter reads 5 (A)
